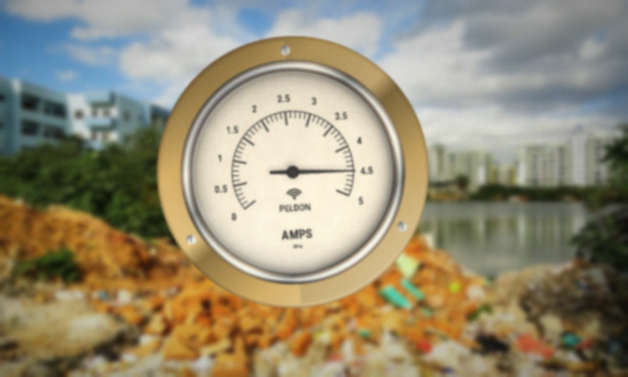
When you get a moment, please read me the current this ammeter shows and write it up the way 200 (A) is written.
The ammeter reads 4.5 (A)
